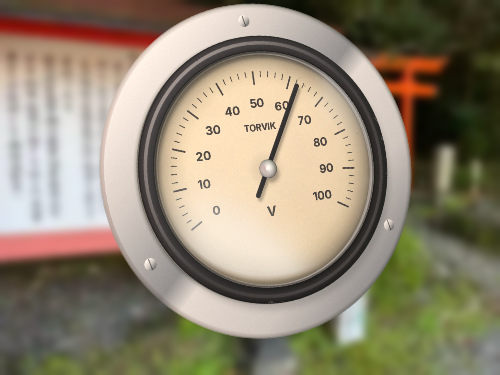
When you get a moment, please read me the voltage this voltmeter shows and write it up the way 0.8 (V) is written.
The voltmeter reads 62 (V)
